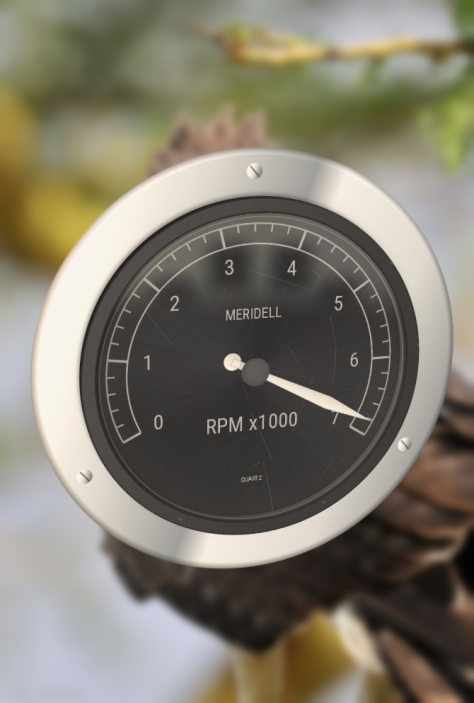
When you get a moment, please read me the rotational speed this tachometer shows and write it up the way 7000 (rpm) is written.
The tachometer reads 6800 (rpm)
